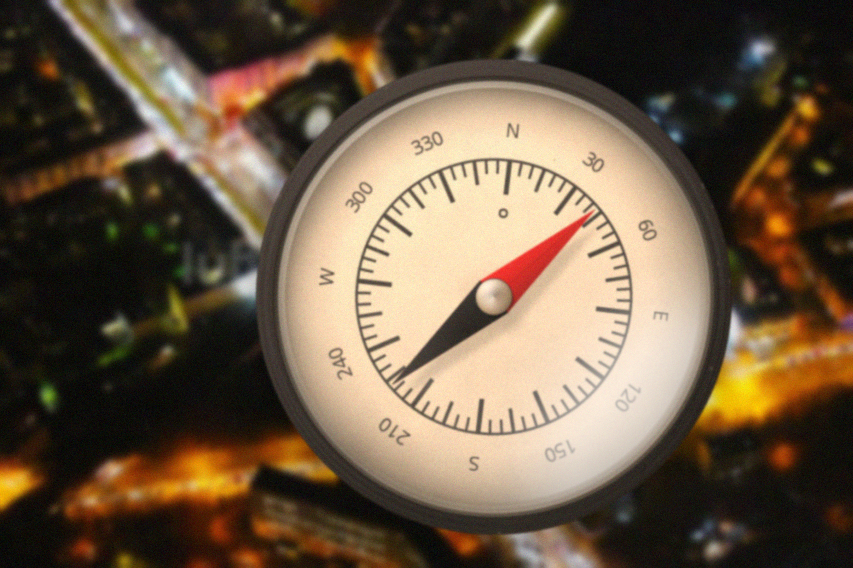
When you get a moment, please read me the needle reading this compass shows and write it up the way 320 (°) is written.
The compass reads 42.5 (°)
